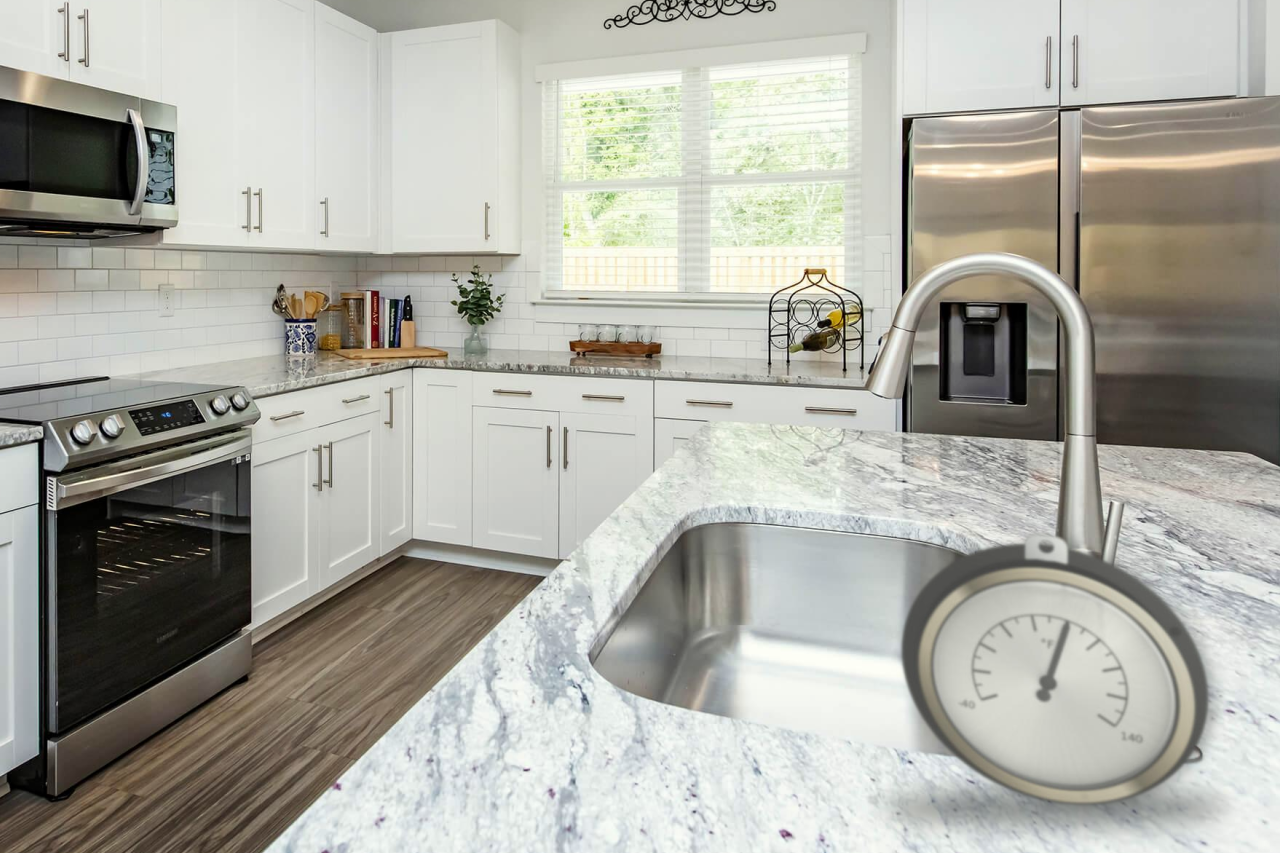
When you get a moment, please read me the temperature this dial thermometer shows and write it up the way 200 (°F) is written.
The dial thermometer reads 60 (°F)
